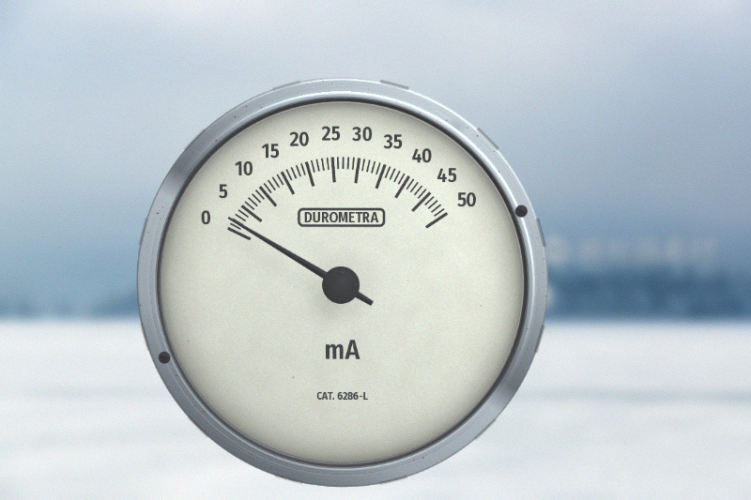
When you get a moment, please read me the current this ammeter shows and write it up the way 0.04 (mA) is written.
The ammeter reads 2 (mA)
